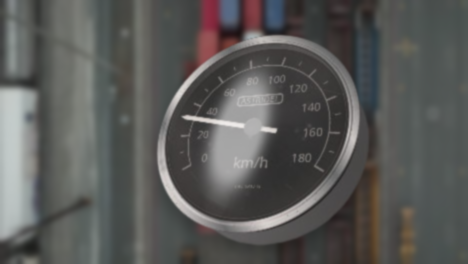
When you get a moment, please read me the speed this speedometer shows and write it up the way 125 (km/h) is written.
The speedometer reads 30 (km/h)
